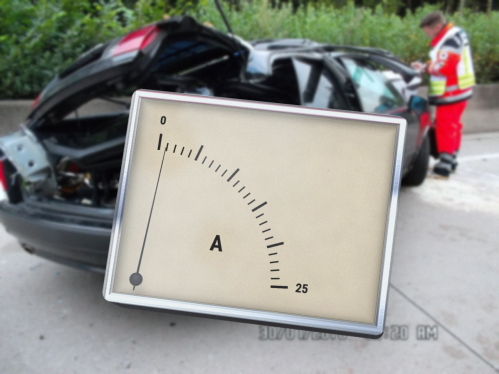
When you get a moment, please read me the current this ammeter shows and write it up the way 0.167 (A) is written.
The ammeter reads 1 (A)
